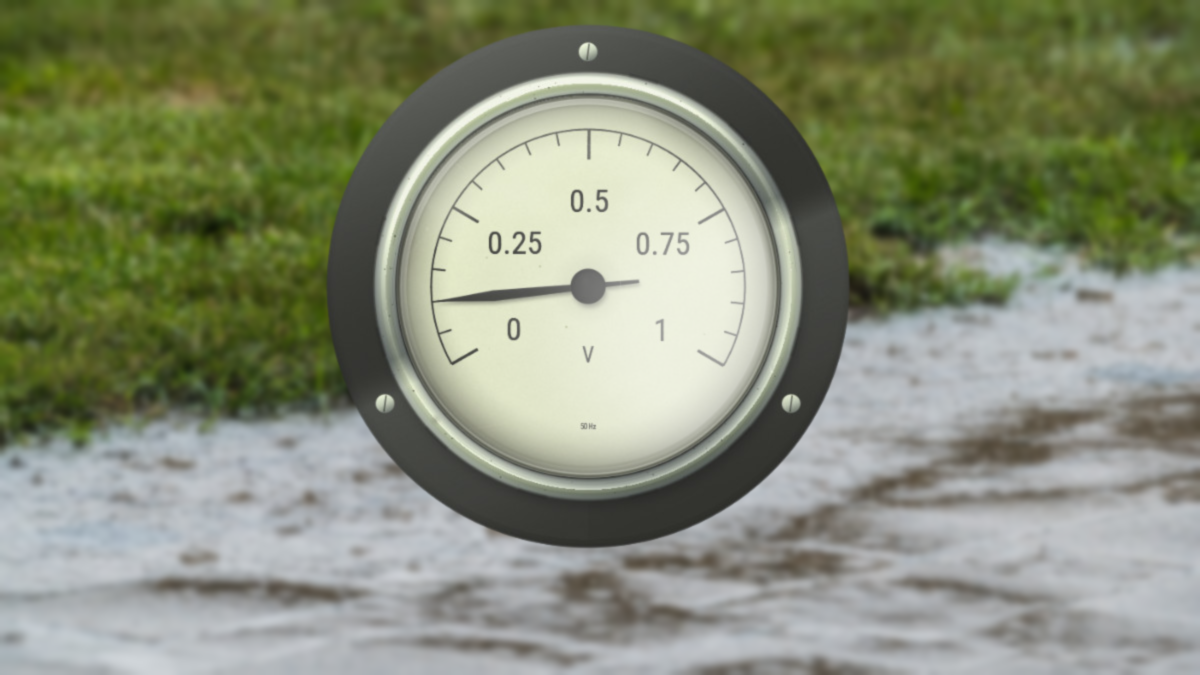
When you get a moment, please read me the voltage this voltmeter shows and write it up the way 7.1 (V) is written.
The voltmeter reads 0.1 (V)
